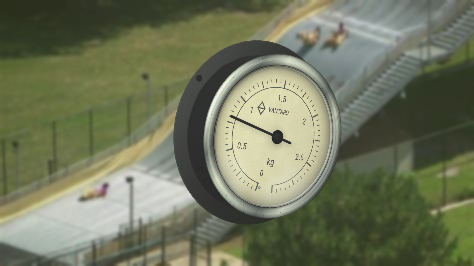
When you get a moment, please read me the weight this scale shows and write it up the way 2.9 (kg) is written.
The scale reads 0.8 (kg)
